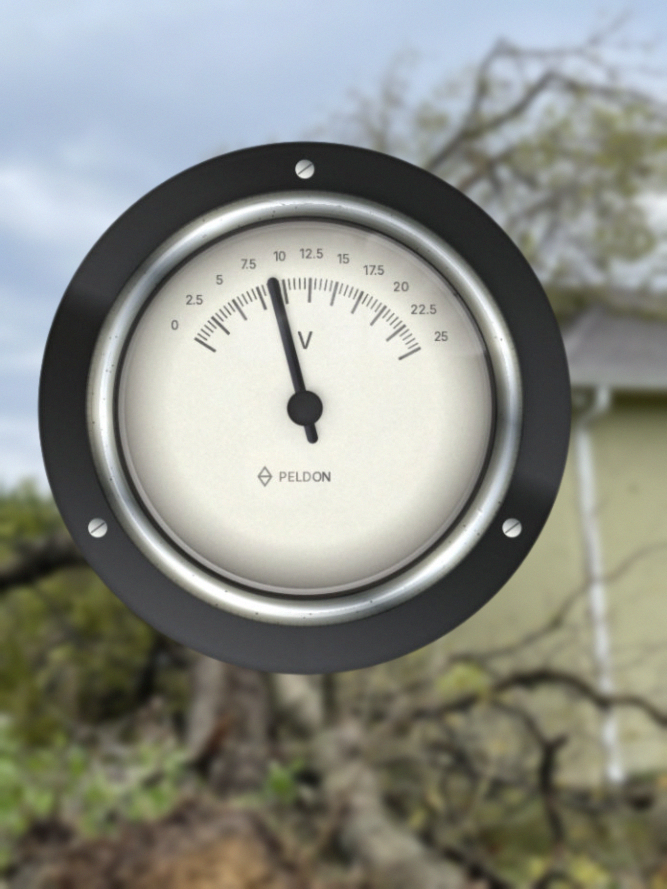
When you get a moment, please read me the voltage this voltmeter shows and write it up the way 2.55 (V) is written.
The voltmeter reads 9 (V)
